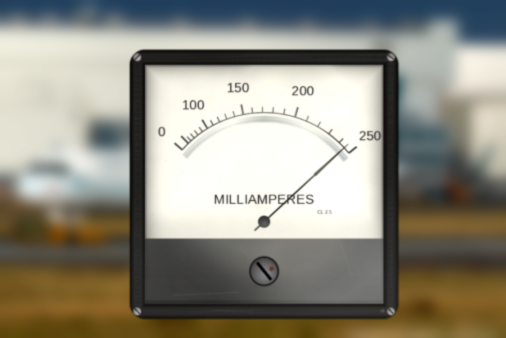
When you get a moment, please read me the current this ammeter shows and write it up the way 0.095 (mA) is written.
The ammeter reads 245 (mA)
